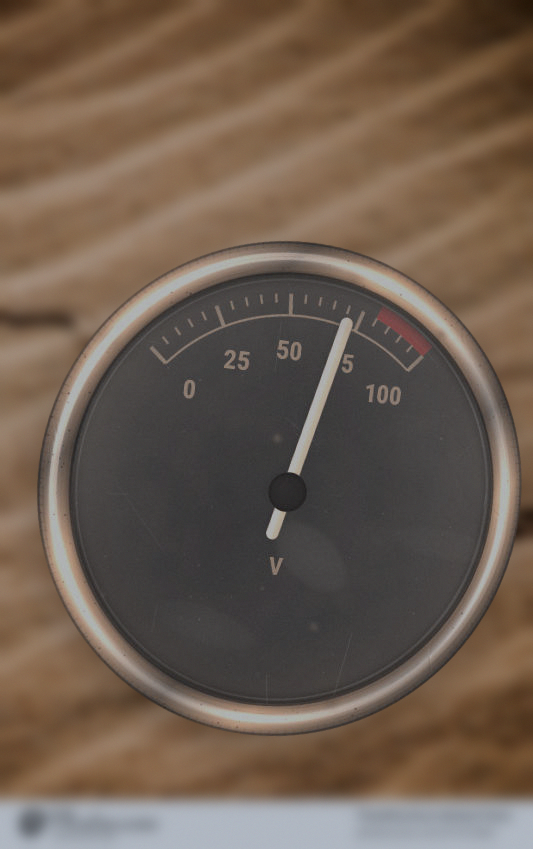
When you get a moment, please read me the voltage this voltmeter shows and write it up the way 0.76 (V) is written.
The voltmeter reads 70 (V)
